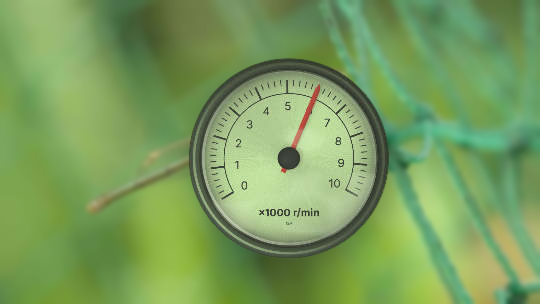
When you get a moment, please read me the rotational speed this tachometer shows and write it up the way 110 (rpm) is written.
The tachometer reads 6000 (rpm)
